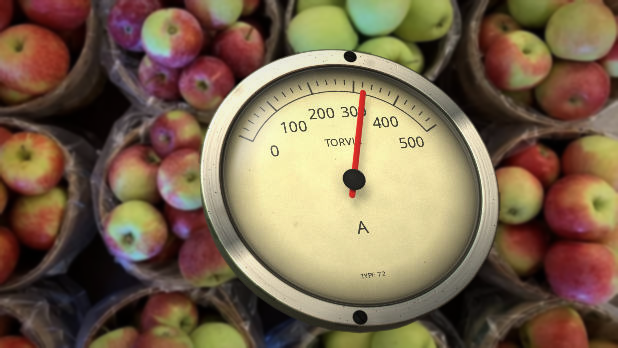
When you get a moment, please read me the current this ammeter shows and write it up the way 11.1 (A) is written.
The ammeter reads 320 (A)
